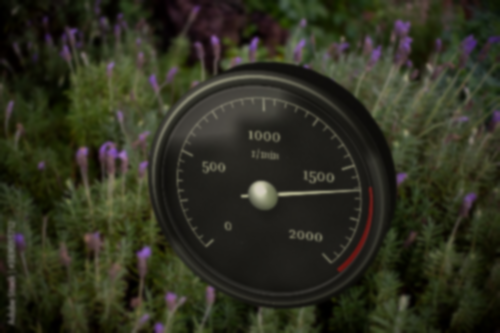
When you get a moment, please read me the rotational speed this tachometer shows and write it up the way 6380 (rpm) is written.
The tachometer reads 1600 (rpm)
